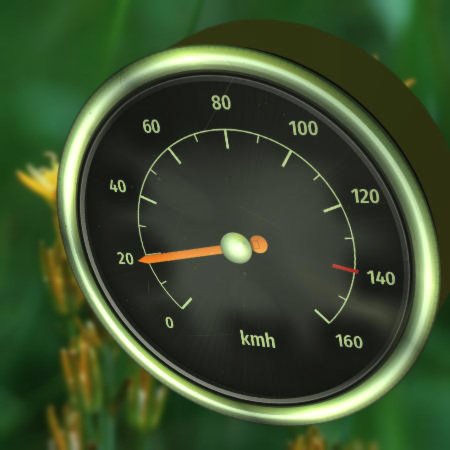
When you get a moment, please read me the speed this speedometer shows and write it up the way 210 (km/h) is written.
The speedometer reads 20 (km/h)
